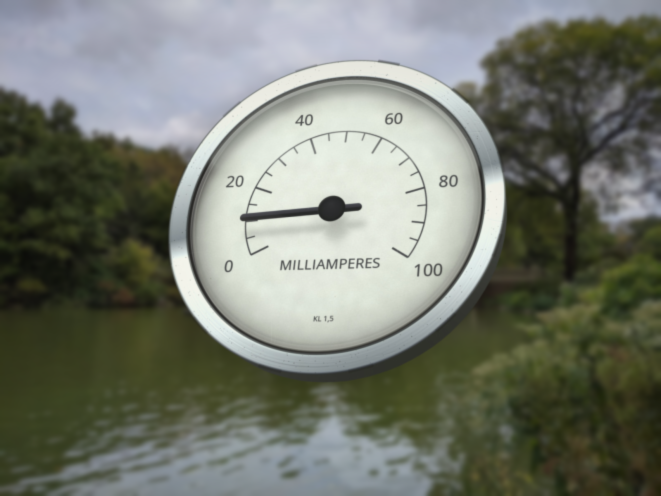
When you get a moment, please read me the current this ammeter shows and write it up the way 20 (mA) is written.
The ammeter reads 10 (mA)
